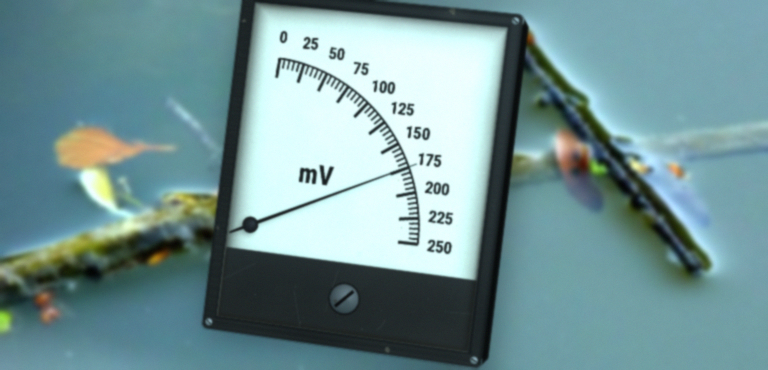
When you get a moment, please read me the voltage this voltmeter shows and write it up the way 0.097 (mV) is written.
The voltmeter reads 175 (mV)
